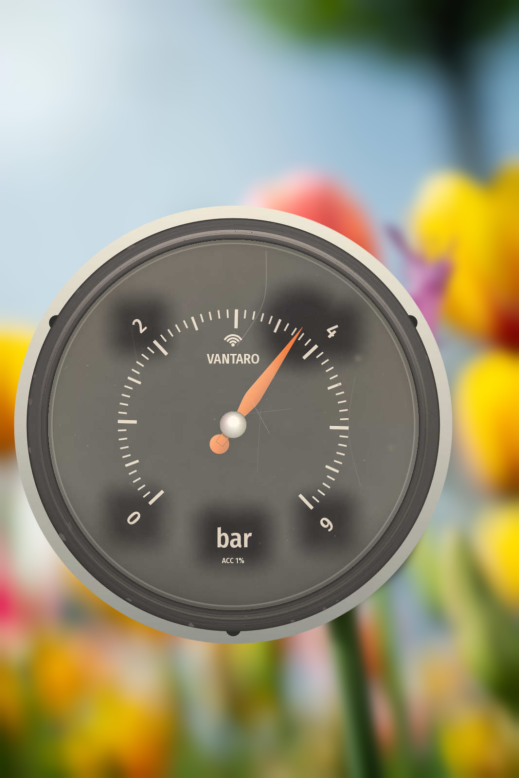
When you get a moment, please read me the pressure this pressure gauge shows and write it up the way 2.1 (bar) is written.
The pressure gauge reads 3.75 (bar)
